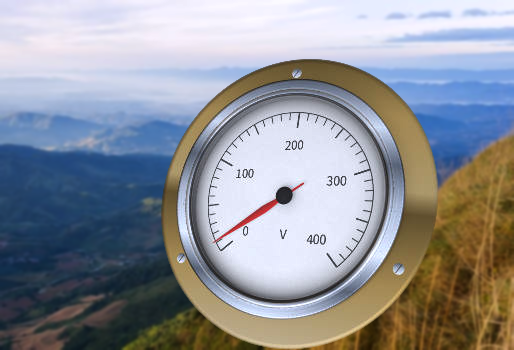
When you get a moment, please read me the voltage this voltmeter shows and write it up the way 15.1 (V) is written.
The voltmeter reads 10 (V)
